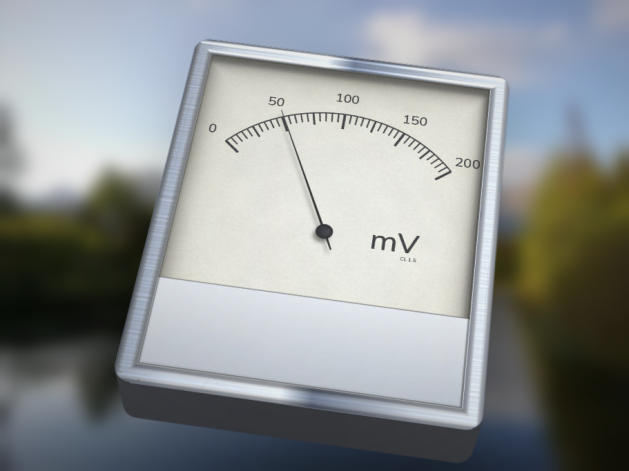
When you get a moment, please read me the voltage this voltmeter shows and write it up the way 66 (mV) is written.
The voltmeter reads 50 (mV)
